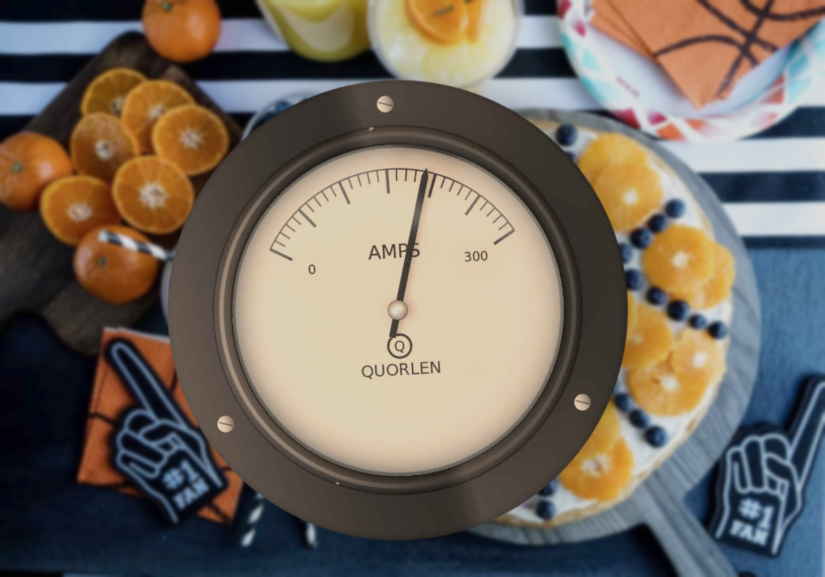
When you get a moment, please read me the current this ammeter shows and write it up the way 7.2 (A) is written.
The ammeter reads 190 (A)
